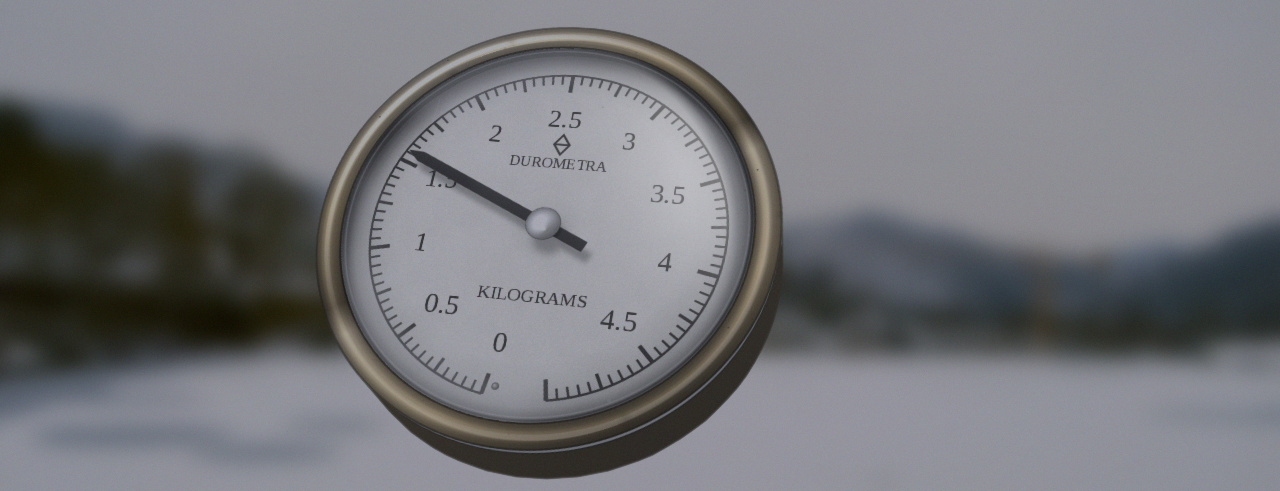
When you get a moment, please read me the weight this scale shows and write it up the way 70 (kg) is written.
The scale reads 1.55 (kg)
